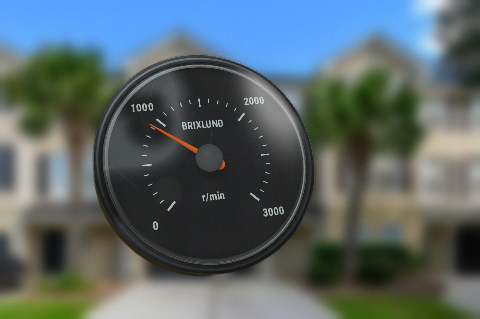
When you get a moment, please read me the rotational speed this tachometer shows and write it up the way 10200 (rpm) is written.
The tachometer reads 900 (rpm)
